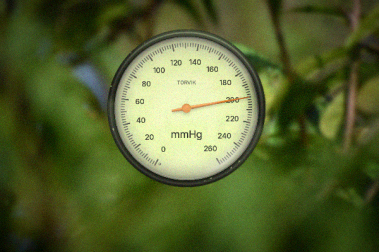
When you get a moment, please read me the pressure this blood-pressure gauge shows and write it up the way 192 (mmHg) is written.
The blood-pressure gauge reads 200 (mmHg)
